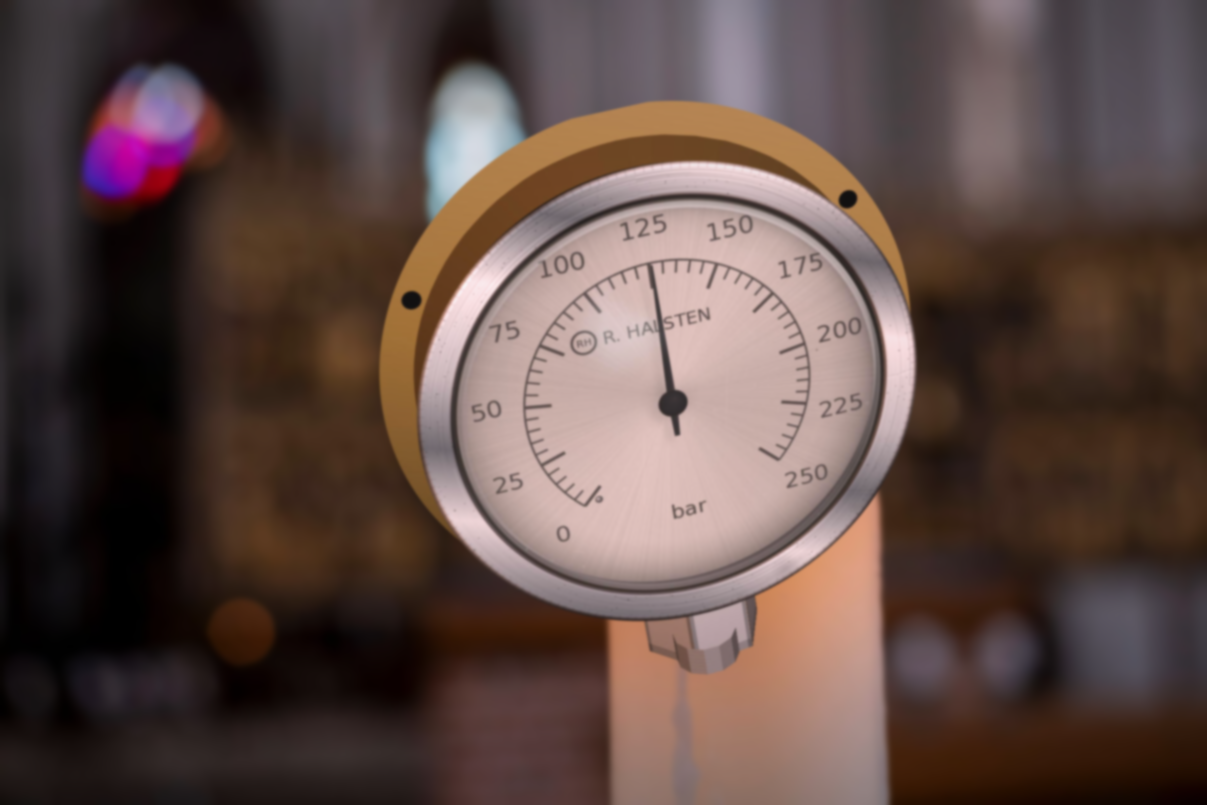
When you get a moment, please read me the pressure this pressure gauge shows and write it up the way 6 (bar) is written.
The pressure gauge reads 125 (bar)
